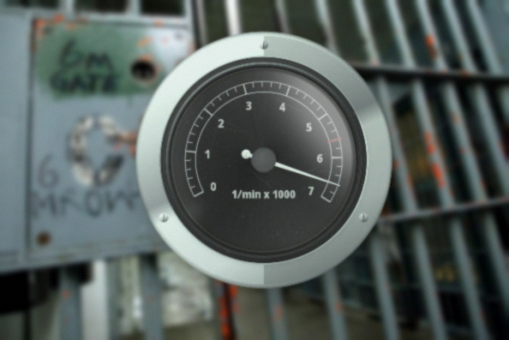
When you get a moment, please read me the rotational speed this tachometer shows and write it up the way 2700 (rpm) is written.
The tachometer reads 6600 (rpm)
